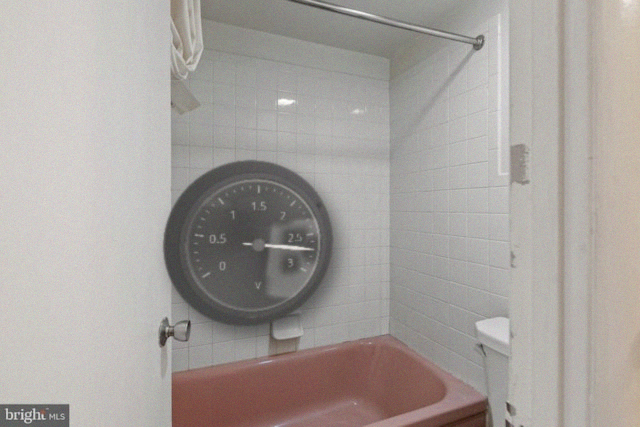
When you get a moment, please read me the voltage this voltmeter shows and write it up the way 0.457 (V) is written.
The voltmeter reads 2.7 (V)
